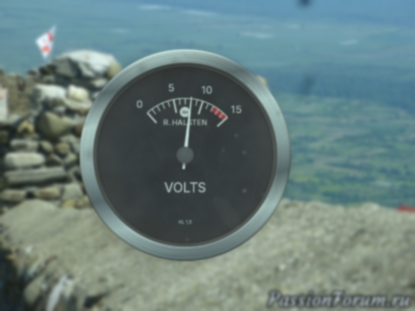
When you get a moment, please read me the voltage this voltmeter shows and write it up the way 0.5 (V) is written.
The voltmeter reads 8 (V)
